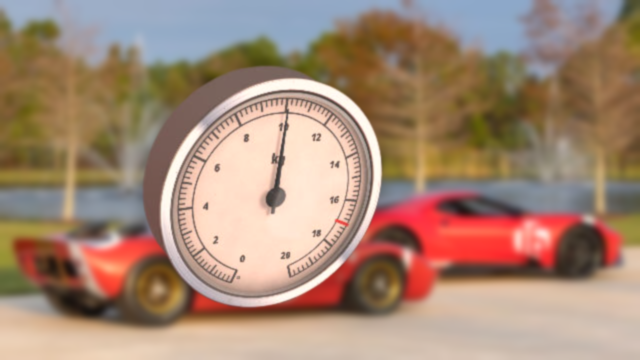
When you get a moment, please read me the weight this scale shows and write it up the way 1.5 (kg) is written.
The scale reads 10 (kg)
